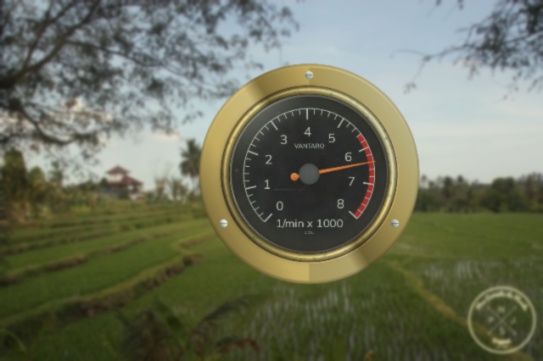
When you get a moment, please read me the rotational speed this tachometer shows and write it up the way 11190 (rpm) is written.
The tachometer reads 6400 (rpm)
